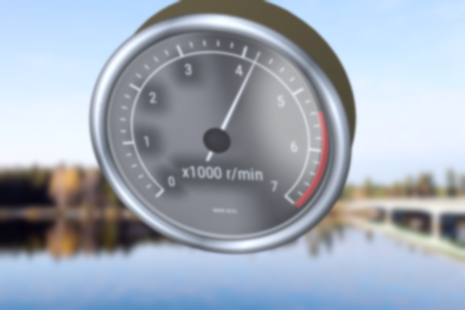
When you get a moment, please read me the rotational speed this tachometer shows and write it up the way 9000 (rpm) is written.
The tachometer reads 4200 (rpm)
